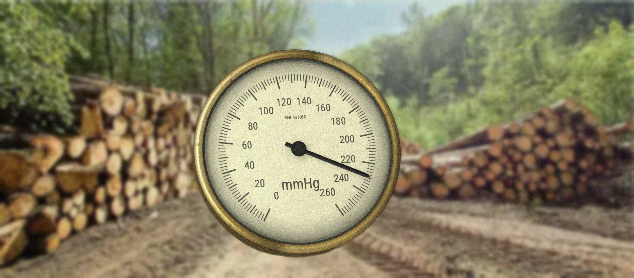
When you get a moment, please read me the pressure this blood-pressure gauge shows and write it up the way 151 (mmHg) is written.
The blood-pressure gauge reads 230 (mmHg)
